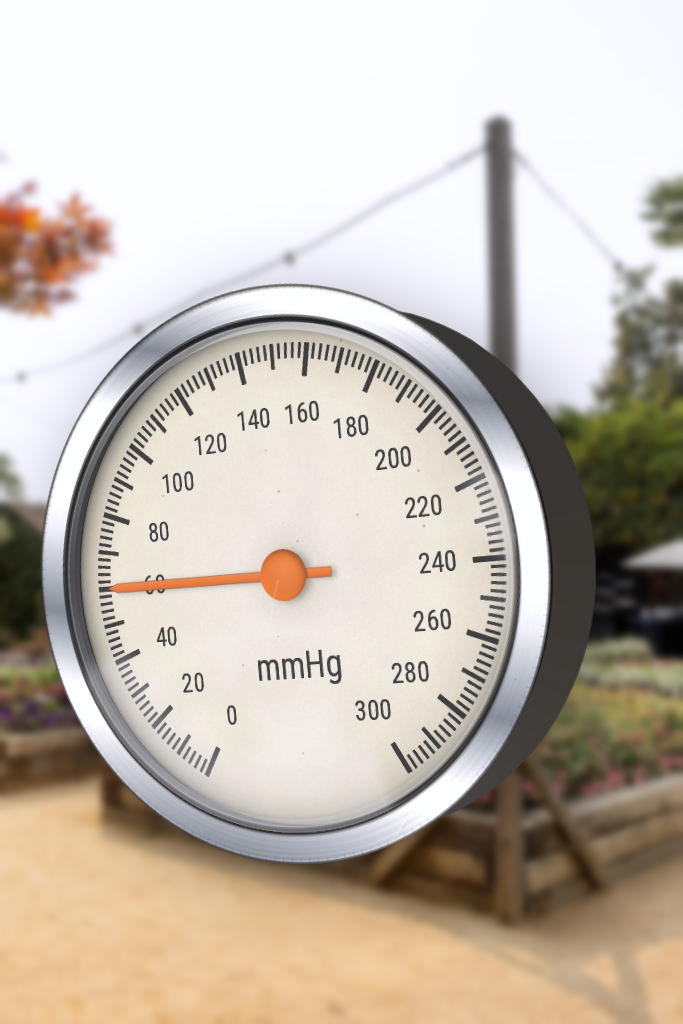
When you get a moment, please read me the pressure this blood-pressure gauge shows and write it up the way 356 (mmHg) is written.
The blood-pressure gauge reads 60 (mmHg)
